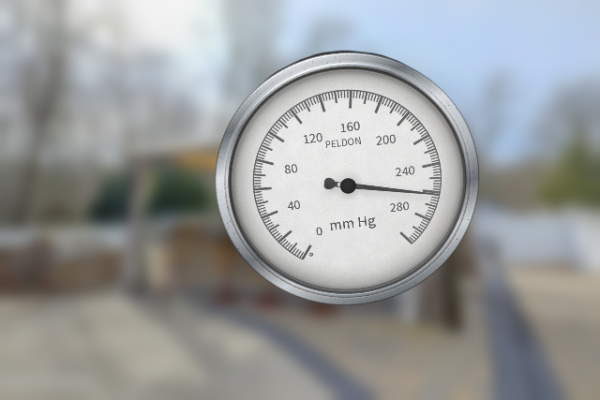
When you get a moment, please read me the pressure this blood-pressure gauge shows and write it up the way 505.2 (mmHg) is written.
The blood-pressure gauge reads 260 (mmHg)
